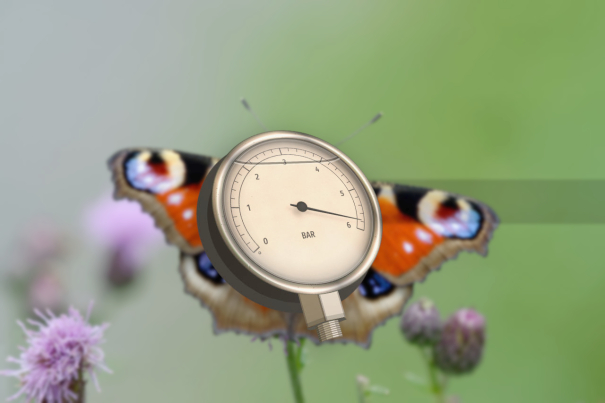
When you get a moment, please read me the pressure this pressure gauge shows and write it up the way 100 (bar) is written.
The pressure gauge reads 5.8 (bar)
